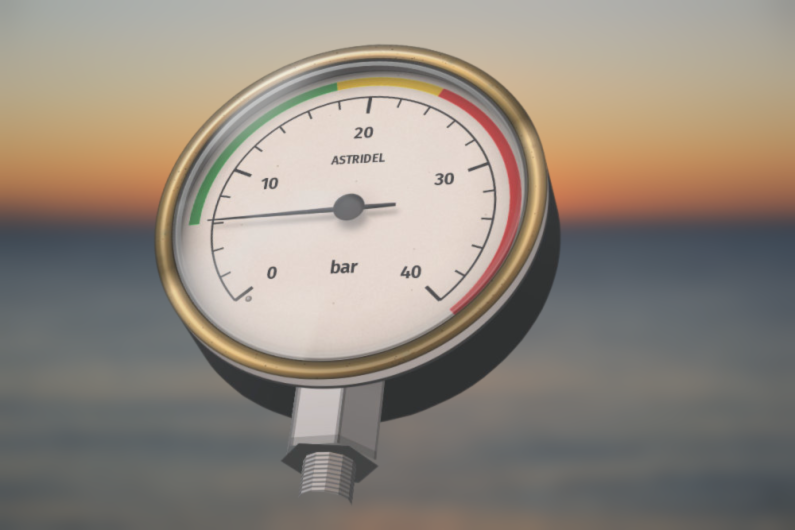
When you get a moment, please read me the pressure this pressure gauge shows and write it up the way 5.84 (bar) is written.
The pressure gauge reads 6 (bar)
